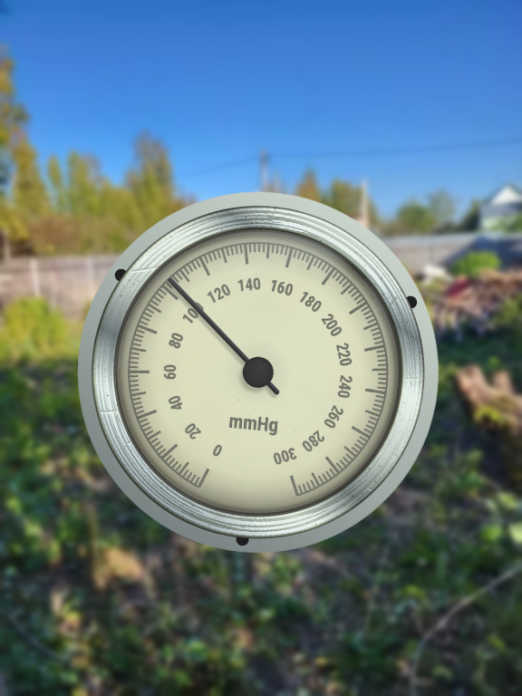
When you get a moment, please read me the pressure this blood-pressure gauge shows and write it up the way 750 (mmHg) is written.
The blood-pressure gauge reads 104 (mmHg)
